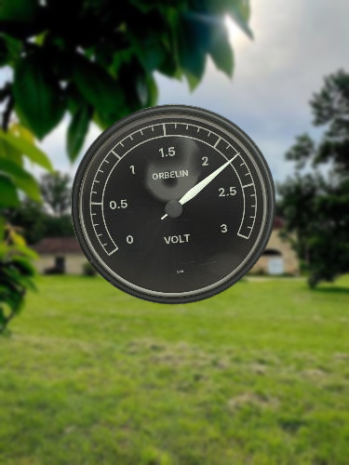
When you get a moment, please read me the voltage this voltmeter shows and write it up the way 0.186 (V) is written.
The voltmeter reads 2.2 (V)
